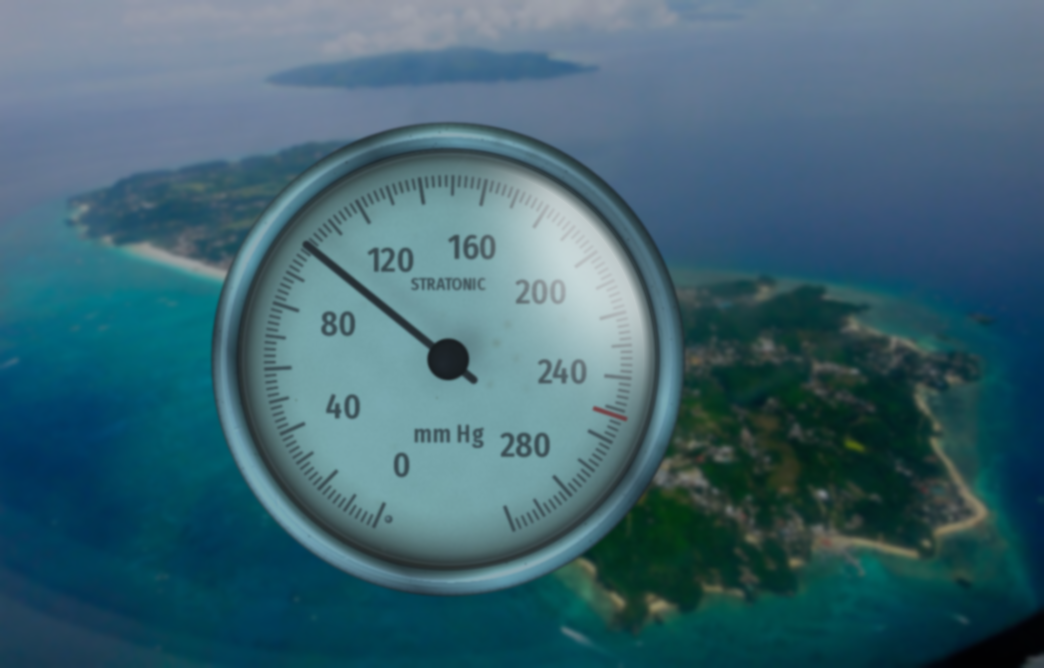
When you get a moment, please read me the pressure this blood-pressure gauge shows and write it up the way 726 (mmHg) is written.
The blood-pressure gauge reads 100 (mmHg)
